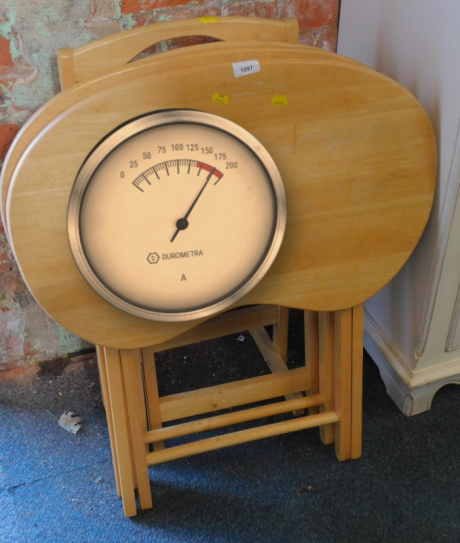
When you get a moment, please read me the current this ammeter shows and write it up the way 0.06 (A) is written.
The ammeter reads 175 (A)
